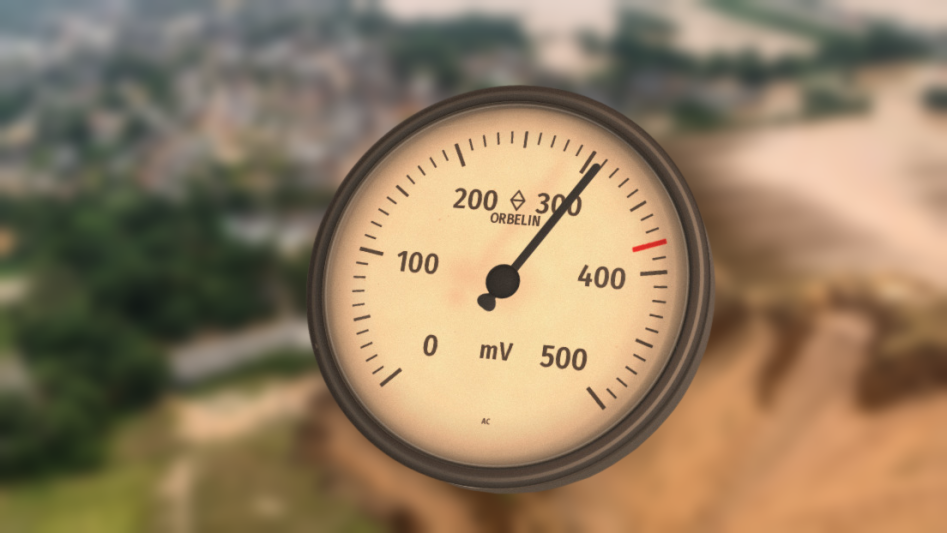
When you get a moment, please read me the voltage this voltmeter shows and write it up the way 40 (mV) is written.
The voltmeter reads 310 (mV)
